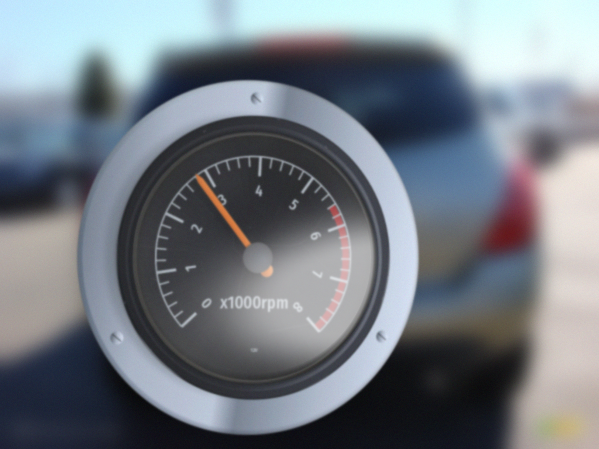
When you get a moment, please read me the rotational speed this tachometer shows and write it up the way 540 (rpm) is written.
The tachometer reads 2800 (rpm)
